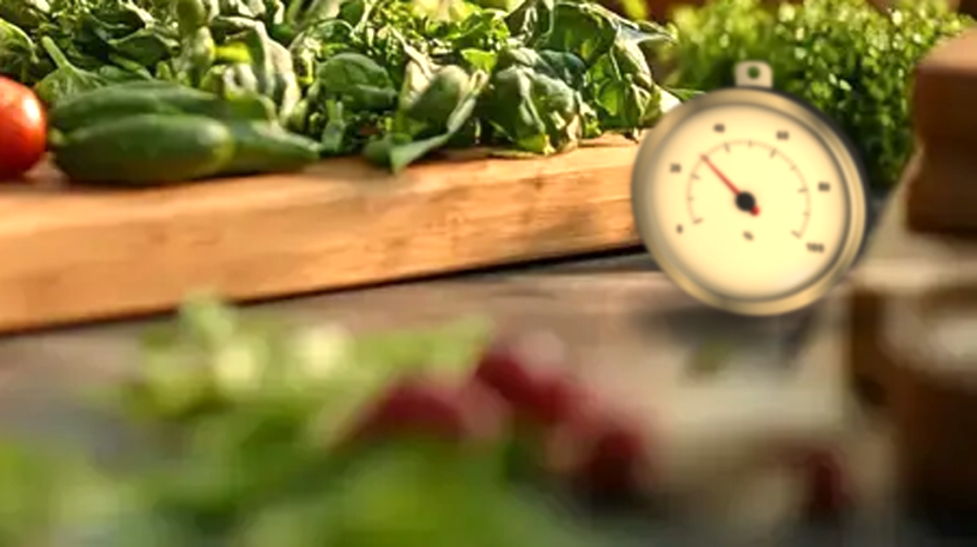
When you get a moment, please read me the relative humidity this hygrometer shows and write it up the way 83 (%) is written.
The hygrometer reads 30 (%)
